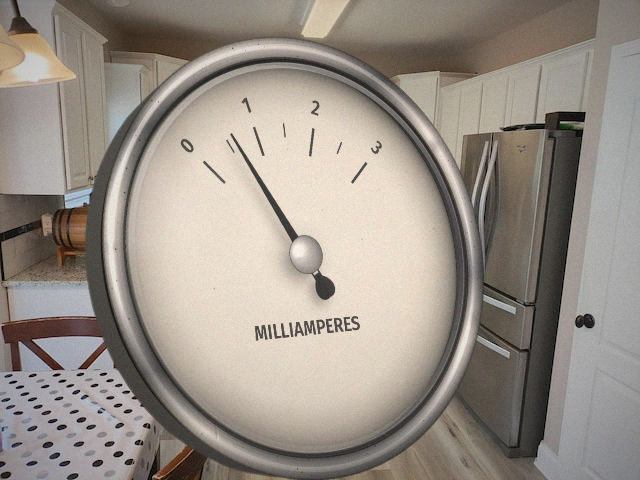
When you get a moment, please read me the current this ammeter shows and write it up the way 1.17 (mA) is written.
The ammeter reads 0.5 (mA)
